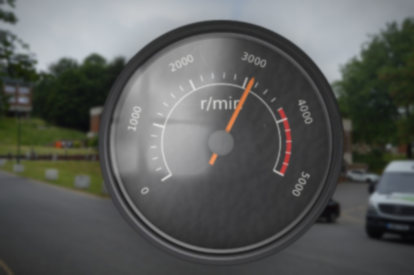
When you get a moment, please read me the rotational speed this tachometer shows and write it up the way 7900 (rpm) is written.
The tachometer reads 3100 (rpm)
